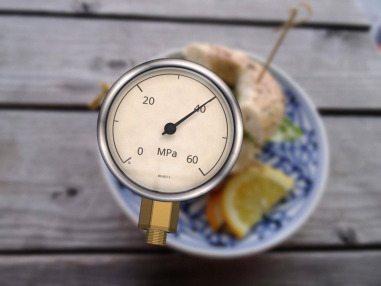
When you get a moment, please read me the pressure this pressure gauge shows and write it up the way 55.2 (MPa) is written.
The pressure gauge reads 40 (MPa)
